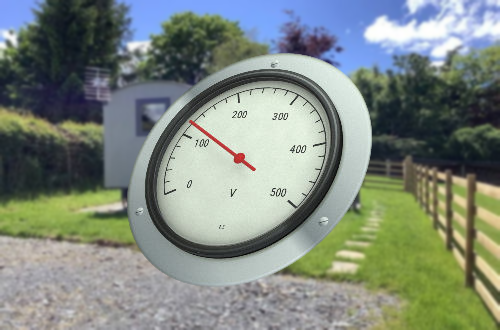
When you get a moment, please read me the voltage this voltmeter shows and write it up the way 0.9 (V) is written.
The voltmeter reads 120 (V)
